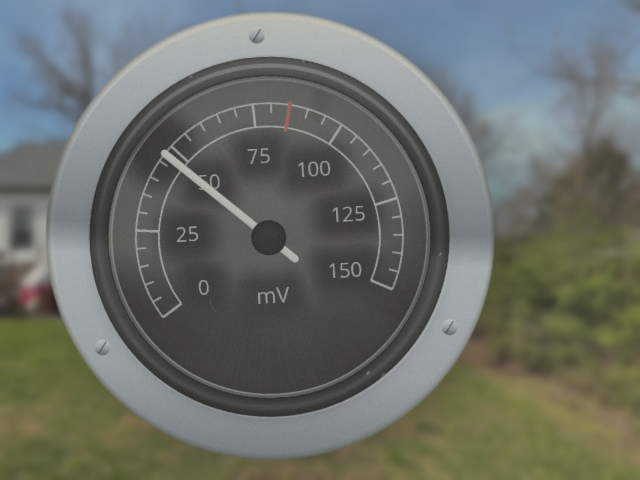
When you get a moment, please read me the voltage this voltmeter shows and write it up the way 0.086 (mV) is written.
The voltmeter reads 47.5 (mV)
